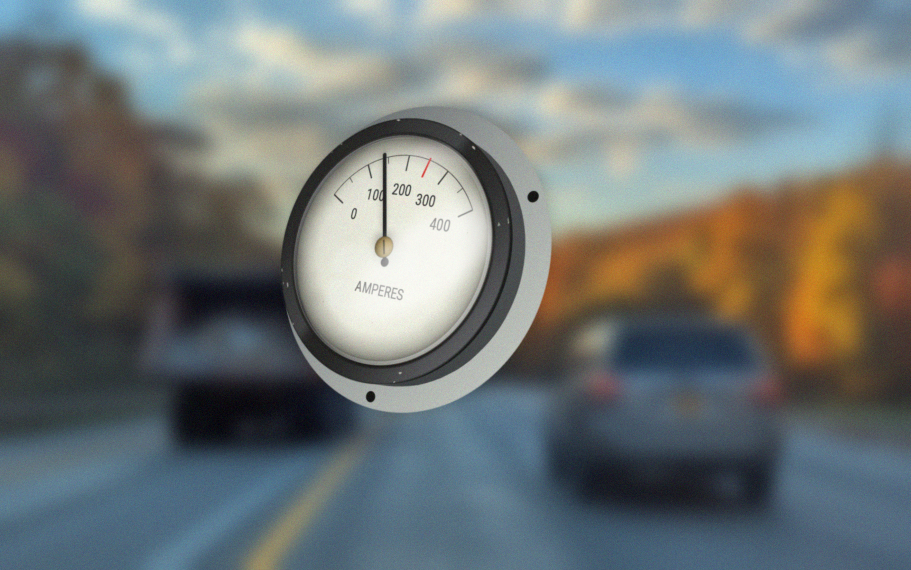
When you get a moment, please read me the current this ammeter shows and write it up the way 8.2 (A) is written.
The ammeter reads 150 (A)
